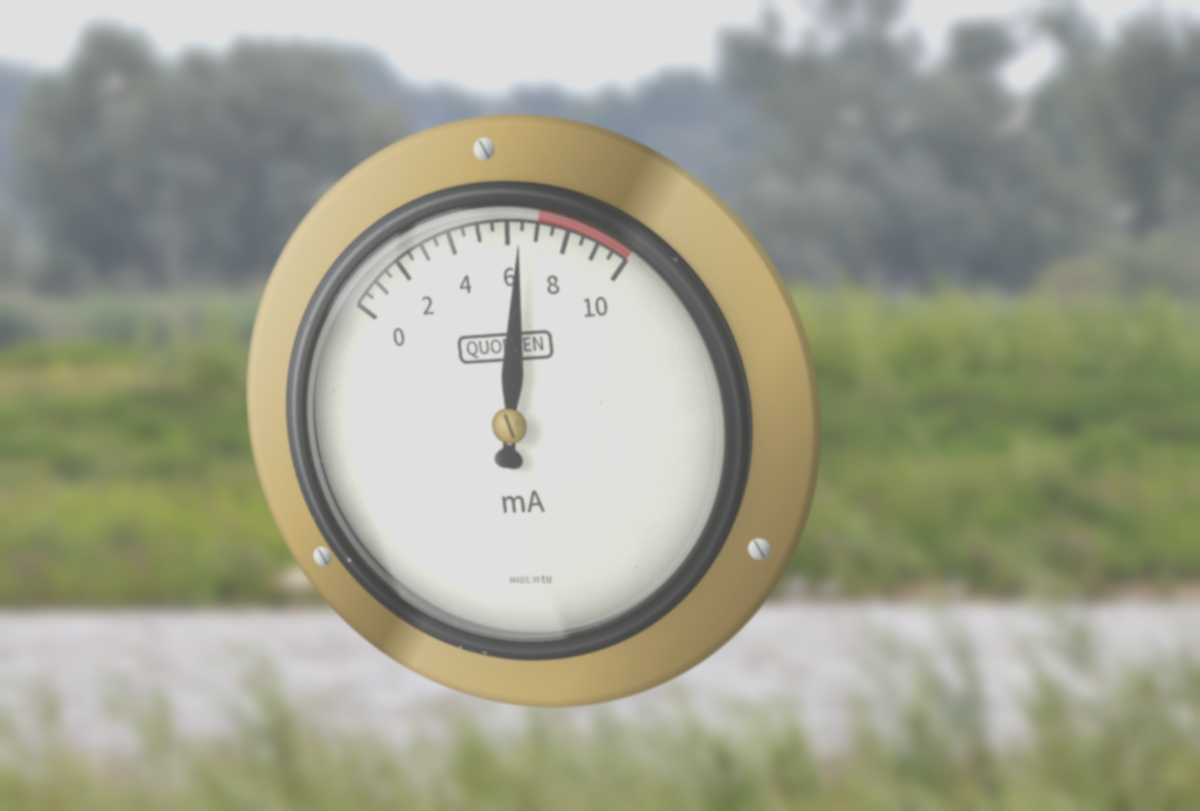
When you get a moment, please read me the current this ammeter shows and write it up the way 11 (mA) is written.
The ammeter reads 6.5 (mA)
